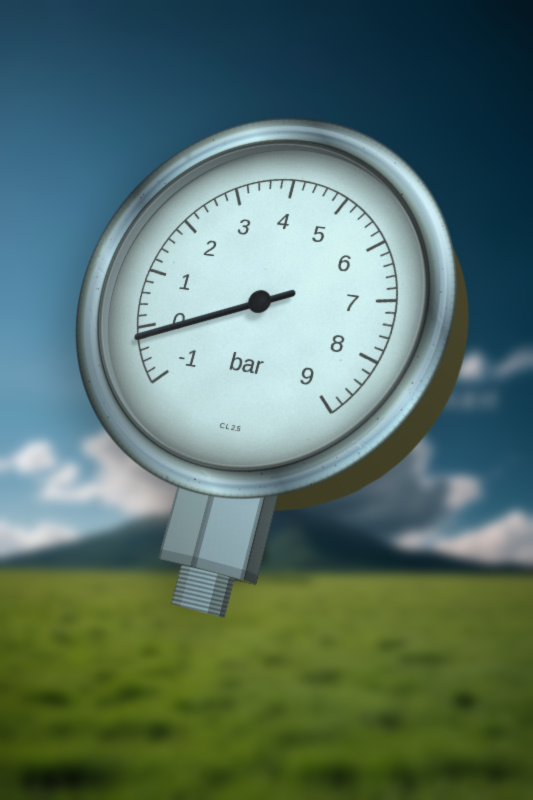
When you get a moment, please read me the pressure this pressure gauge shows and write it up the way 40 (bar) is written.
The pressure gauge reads -0.2 (bar)
